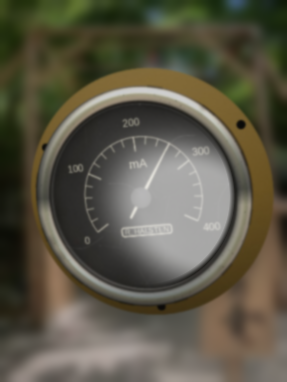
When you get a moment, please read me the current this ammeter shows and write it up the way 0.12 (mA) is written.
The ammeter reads 260 (mA)
